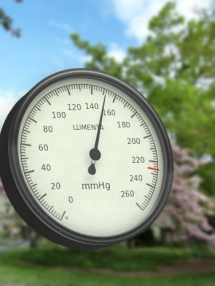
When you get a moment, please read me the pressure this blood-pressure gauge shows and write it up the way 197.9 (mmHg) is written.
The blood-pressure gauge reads 150 (mmHg)
